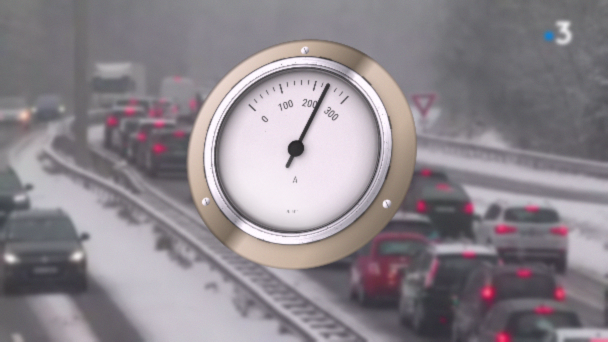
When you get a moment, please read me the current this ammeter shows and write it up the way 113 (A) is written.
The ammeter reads 240 (A)
